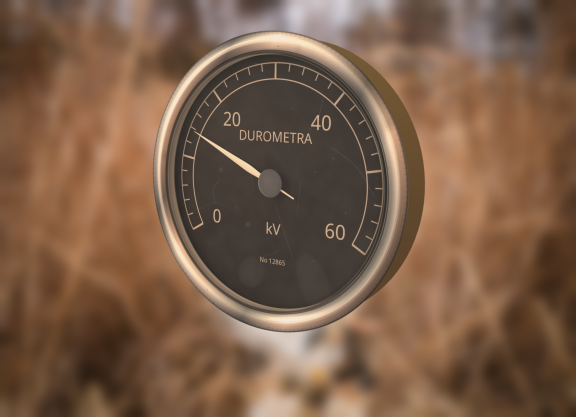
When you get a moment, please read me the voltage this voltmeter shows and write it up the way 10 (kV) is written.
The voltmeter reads 14 (kV)
